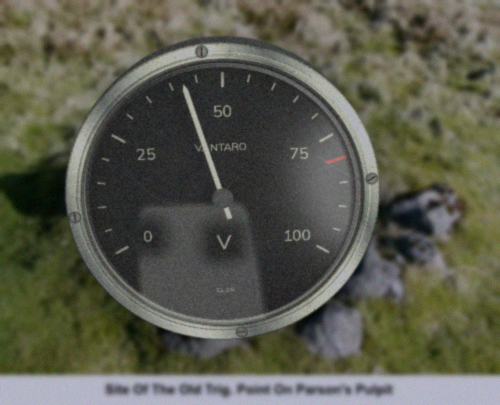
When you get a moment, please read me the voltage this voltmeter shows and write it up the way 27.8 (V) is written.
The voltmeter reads 42.5 (V)
